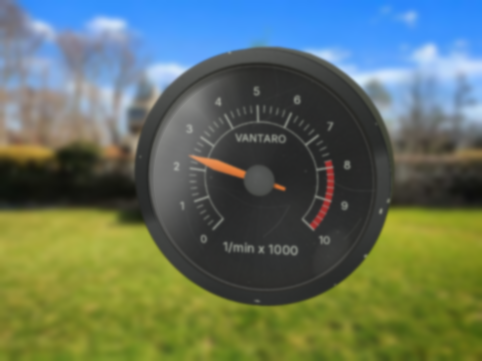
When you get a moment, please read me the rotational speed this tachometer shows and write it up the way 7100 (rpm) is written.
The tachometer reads 2400 (rpm)
